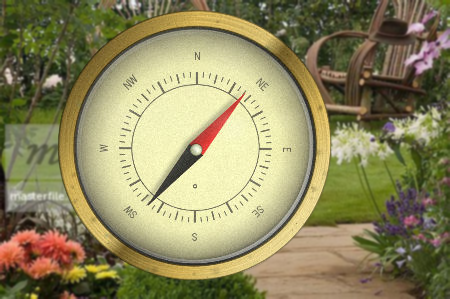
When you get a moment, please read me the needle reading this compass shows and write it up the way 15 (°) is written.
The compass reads 40 (°)
